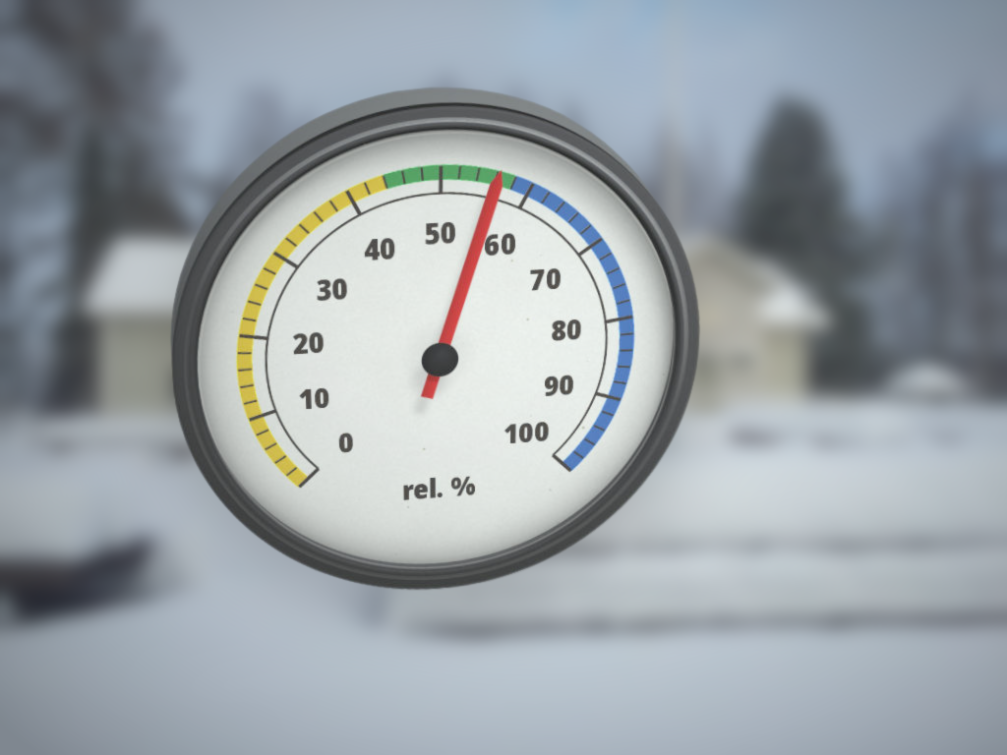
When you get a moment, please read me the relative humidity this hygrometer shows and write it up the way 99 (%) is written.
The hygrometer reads 56 (%)
